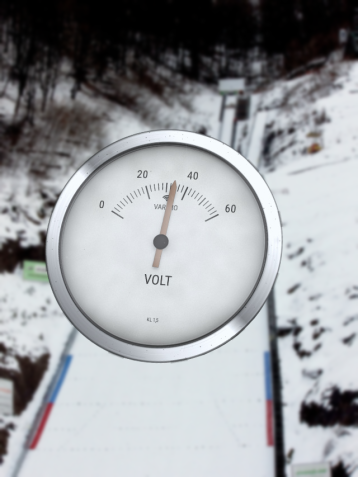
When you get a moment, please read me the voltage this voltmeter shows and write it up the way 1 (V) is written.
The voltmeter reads 34 (V)
